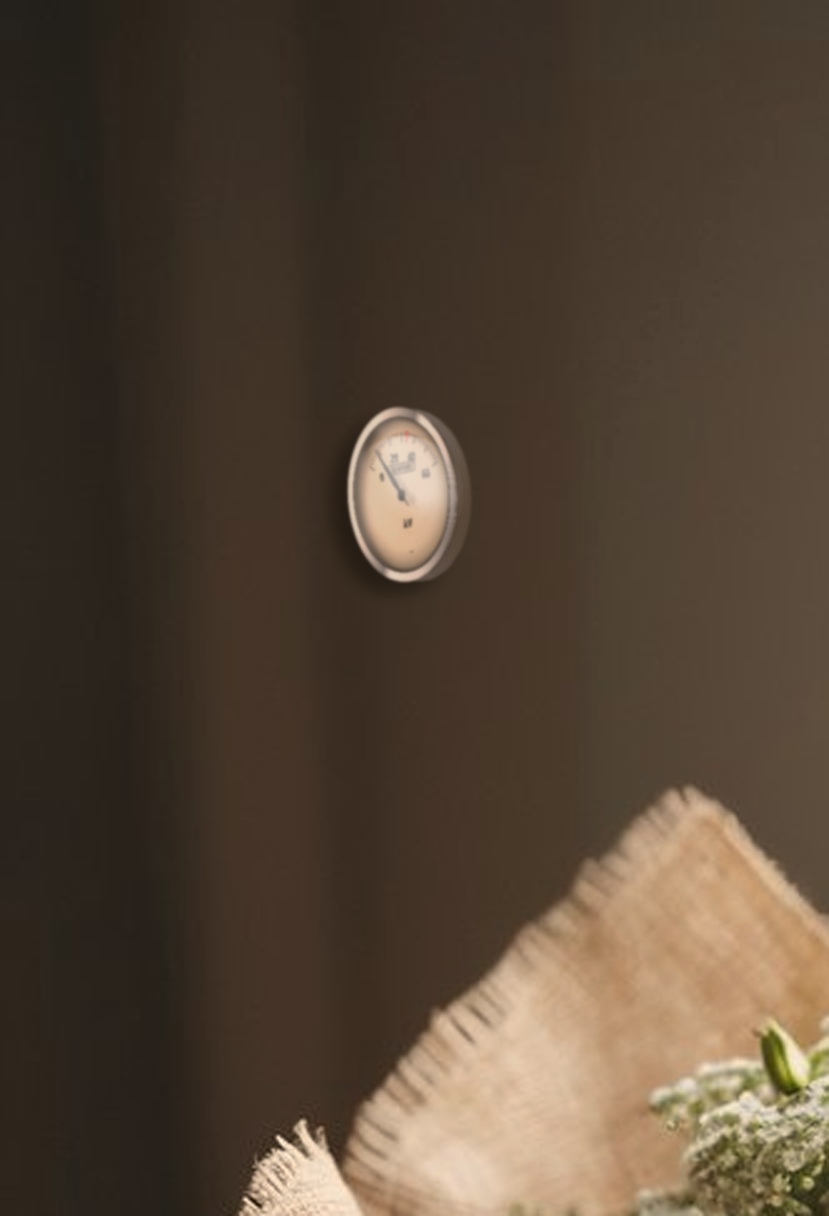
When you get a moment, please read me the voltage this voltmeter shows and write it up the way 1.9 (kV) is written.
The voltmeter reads 10 (kV)
